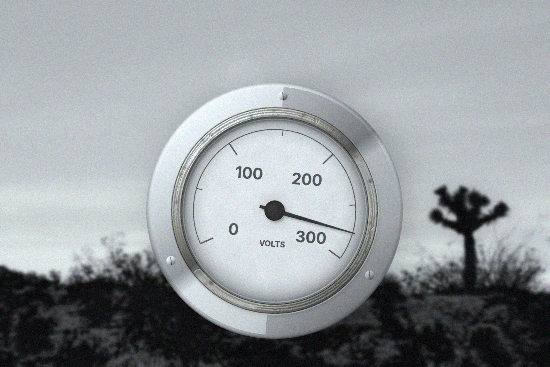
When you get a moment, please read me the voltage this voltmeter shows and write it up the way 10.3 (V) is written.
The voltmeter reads 275 (V)
